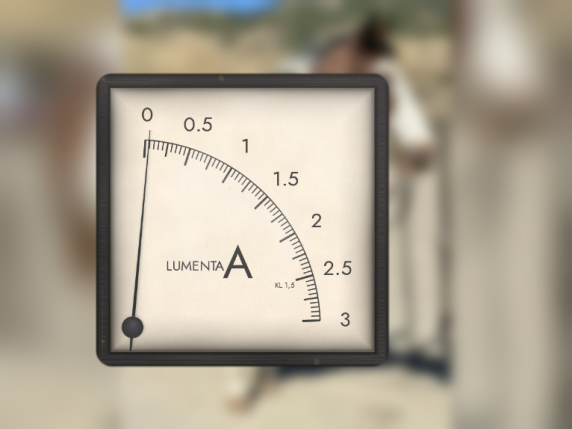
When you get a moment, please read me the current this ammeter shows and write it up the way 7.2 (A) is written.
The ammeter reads 0.05 (A)
